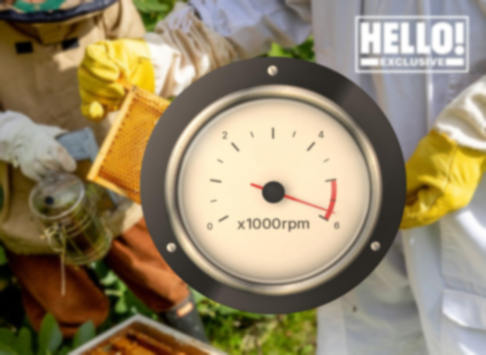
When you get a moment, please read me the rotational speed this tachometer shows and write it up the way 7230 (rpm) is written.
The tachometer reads 5750 (rpm)
